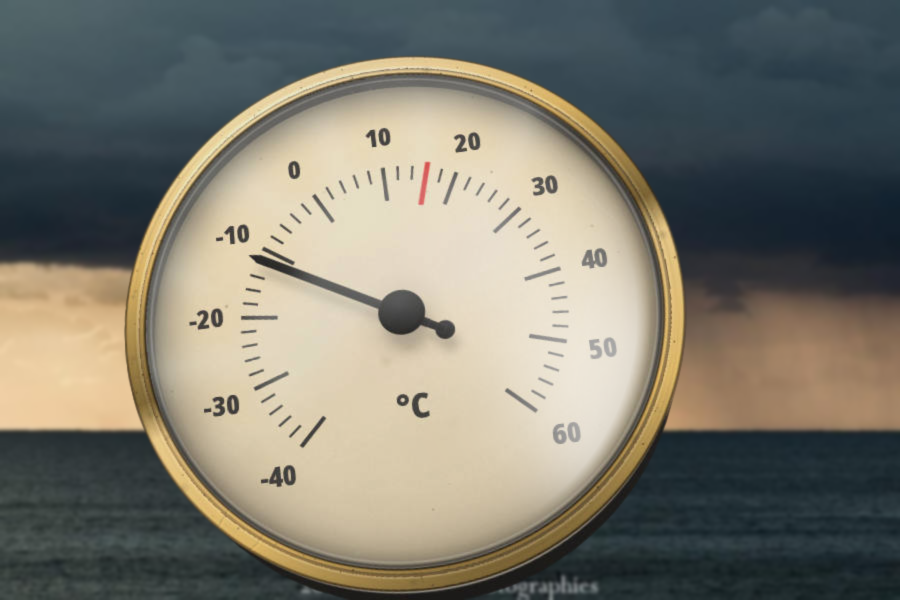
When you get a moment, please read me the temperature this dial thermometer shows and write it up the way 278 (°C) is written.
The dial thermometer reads -12 (°C)
